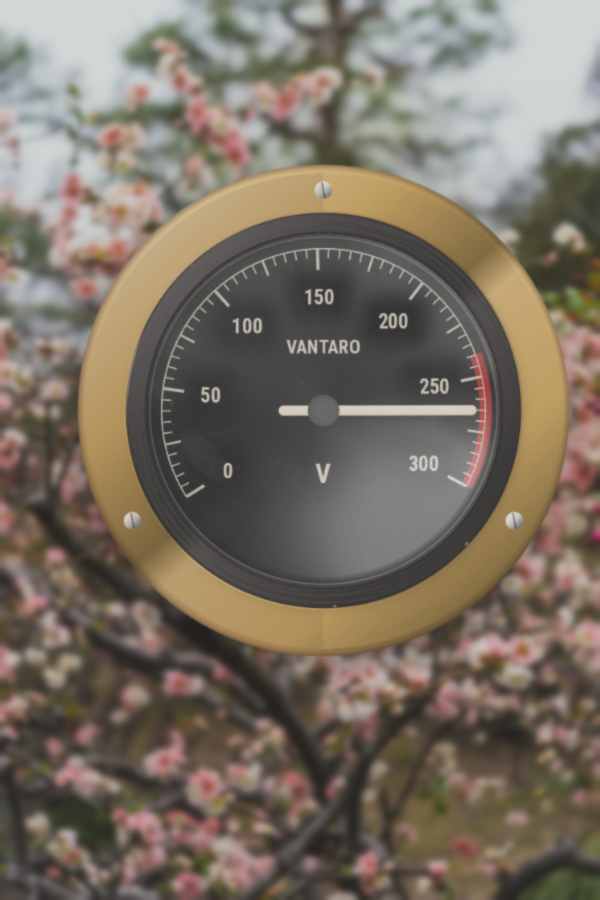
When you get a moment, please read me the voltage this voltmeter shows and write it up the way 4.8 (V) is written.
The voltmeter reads 265 (V)
